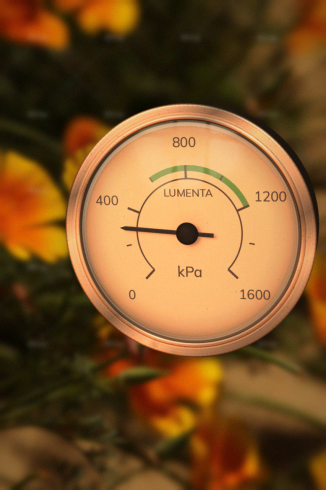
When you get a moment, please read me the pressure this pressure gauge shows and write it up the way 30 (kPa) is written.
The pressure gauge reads 300 (kPa)
